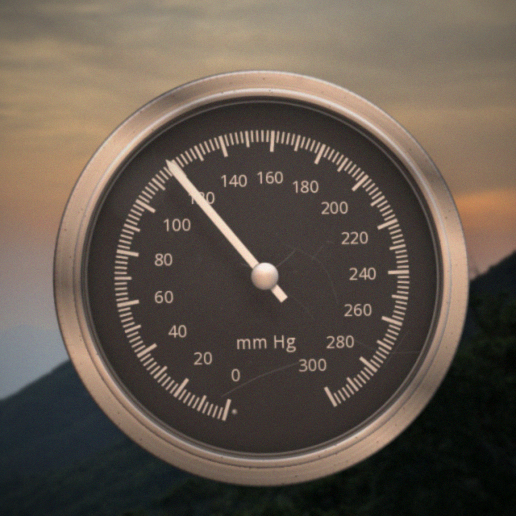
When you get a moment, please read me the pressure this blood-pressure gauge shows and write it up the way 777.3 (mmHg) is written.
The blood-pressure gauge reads 118 (mmHg)
